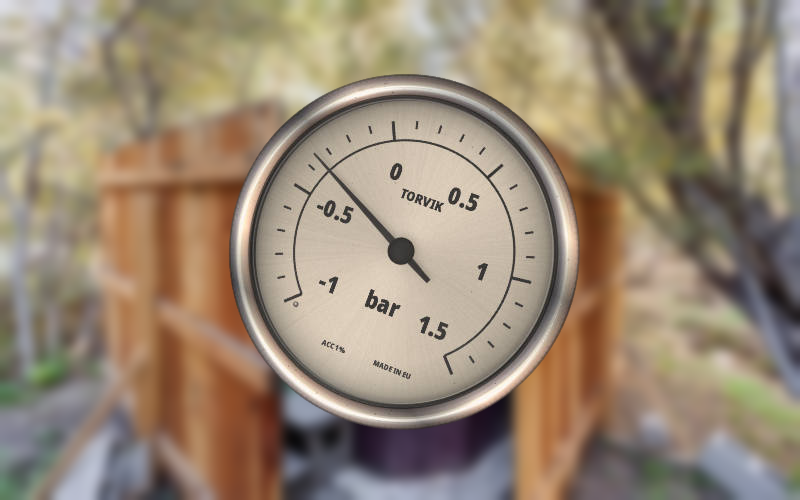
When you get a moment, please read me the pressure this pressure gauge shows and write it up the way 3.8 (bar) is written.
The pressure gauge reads -0.35 (bar)
